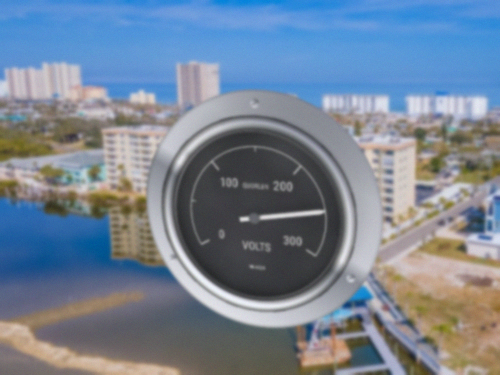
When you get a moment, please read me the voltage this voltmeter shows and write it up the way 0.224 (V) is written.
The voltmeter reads 250 (V)
